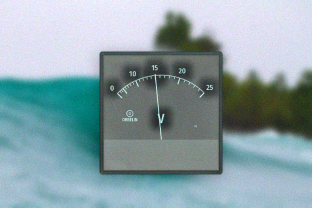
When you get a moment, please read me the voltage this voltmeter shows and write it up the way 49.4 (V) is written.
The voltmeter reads 15 (V)
